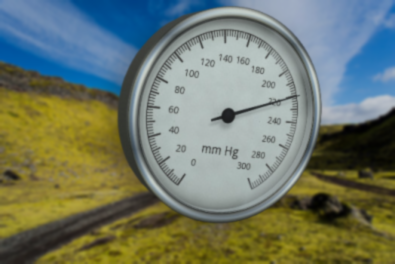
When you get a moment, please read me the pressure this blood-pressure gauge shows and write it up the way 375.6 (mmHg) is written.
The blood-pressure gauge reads 220 (mmHg)
